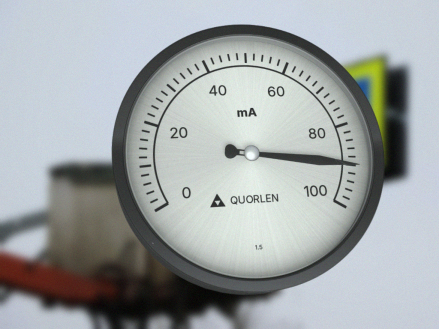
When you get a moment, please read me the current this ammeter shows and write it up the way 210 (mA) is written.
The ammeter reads 90 (mA)
